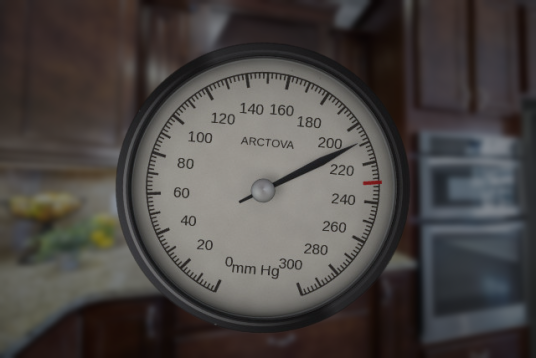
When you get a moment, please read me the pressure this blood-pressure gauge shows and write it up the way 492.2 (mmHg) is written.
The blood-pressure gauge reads 208 (mmHg)
